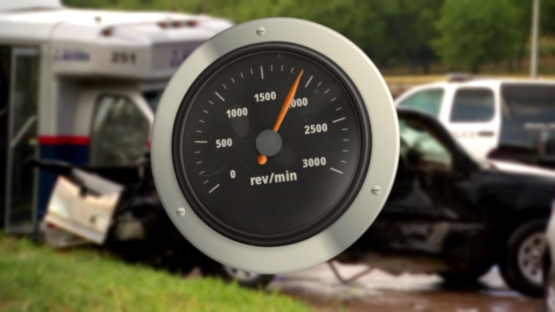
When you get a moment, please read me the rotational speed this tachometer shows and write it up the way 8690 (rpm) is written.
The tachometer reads 1900 (rpm)
